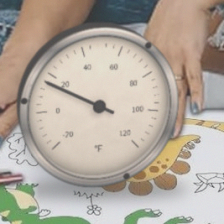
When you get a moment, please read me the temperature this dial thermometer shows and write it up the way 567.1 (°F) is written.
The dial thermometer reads 16 (°F)
